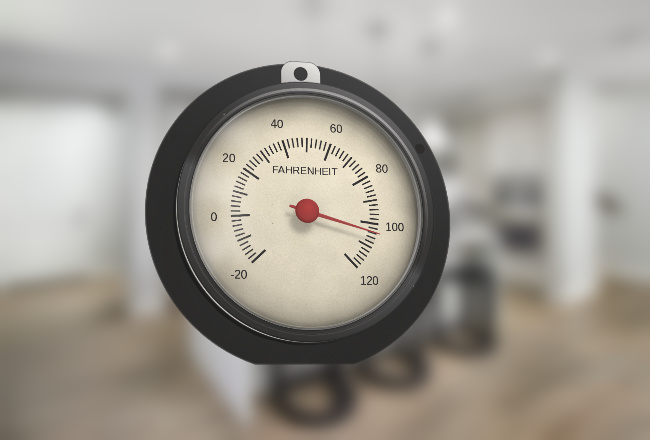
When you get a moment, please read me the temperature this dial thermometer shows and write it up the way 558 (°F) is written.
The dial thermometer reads 104 (°F)
